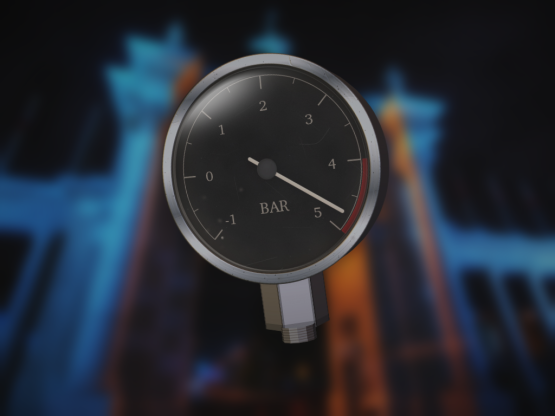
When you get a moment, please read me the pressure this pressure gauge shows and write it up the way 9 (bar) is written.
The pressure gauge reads 4.75 (bar)
